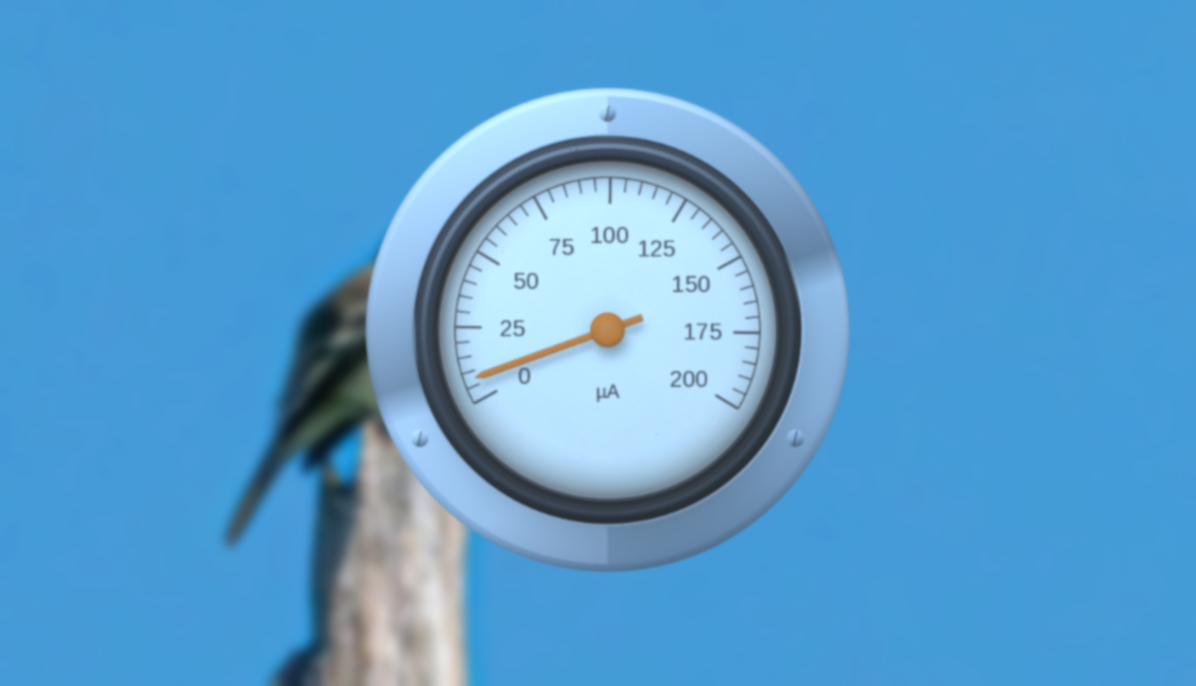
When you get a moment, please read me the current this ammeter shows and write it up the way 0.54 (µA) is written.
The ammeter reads 7.5 (µA)
